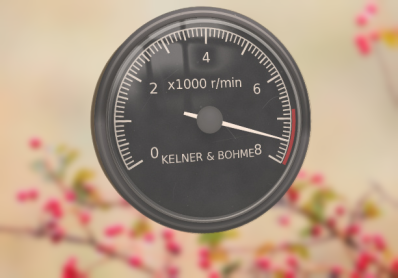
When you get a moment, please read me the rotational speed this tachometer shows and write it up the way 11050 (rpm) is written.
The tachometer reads 7500 (rpm)
